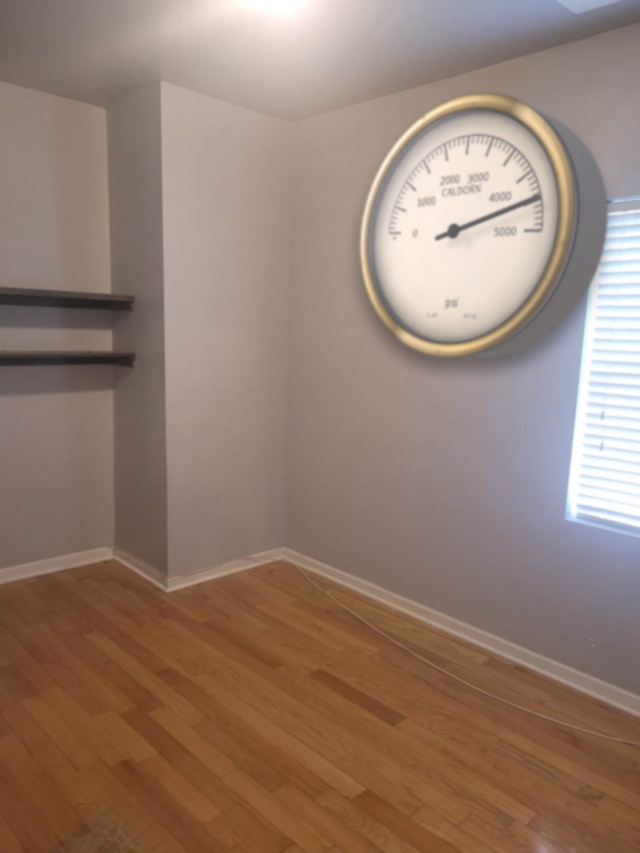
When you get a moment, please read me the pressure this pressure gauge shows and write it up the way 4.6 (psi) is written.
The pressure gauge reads 4500 (psi)
